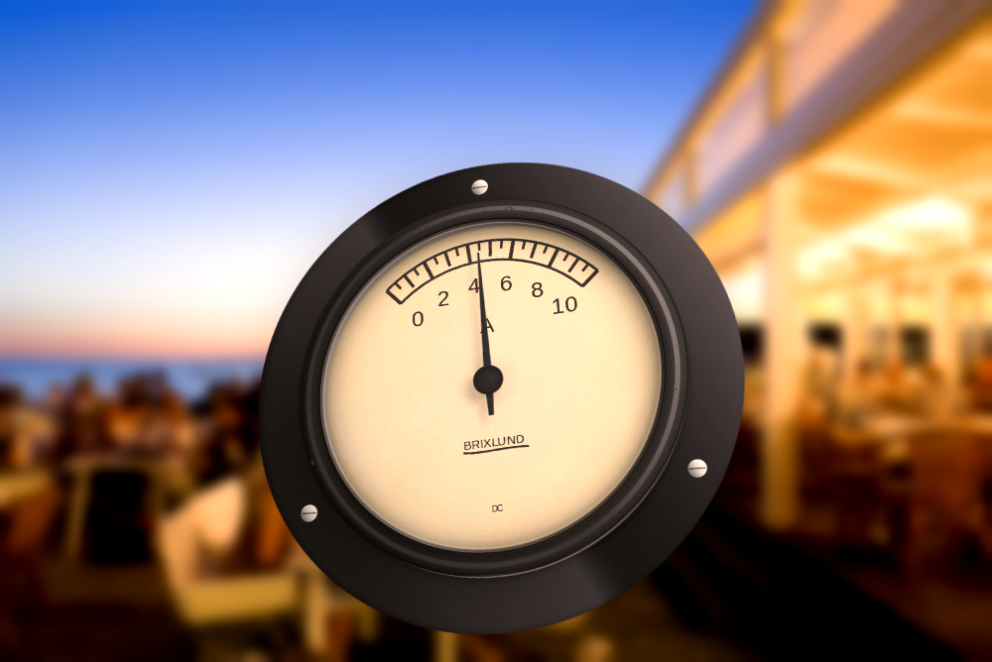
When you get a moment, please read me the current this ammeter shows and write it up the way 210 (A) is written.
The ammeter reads 4.5 (A)
